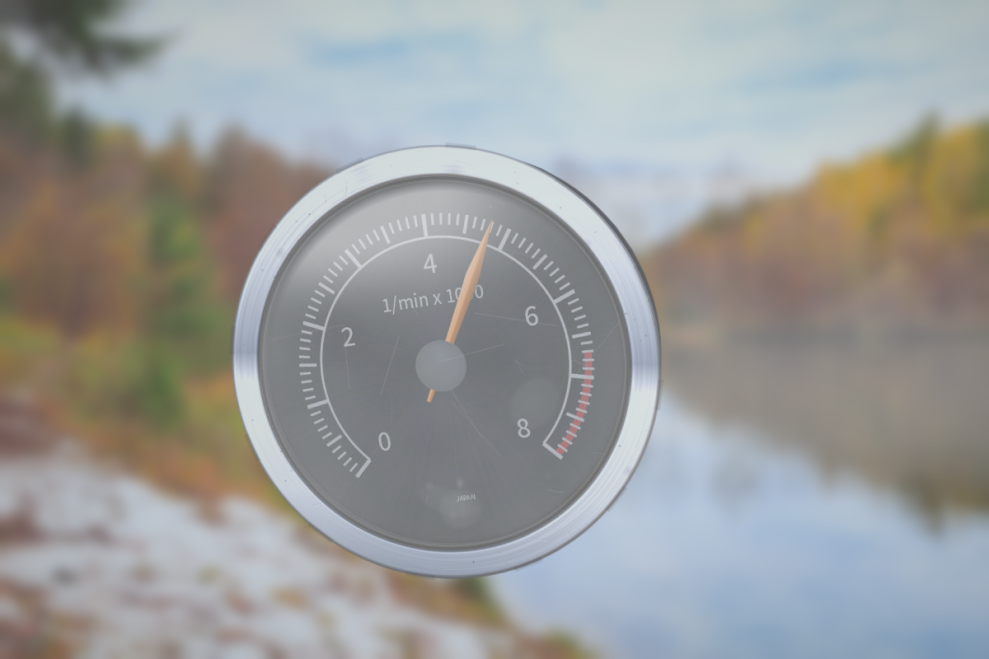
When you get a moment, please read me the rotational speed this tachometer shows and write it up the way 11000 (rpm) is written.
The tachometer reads 4800 (rpm)
